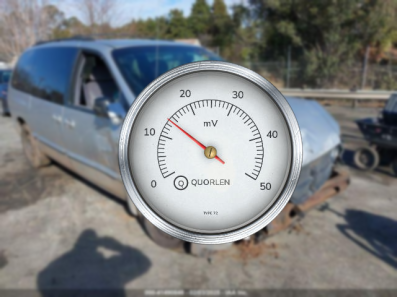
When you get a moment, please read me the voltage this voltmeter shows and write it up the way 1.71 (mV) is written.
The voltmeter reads 14 (mV)
